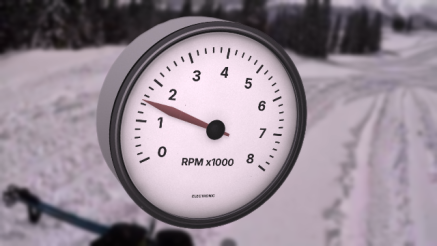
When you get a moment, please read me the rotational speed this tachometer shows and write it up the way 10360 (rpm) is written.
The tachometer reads 1500 (rpm)
